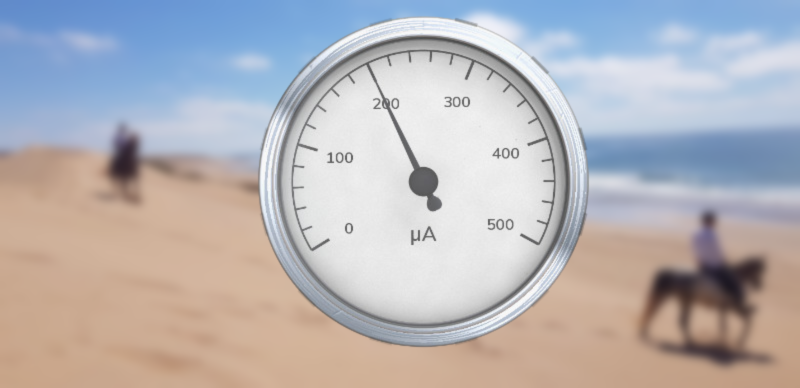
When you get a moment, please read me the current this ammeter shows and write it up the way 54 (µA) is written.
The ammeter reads 200 (µA)
